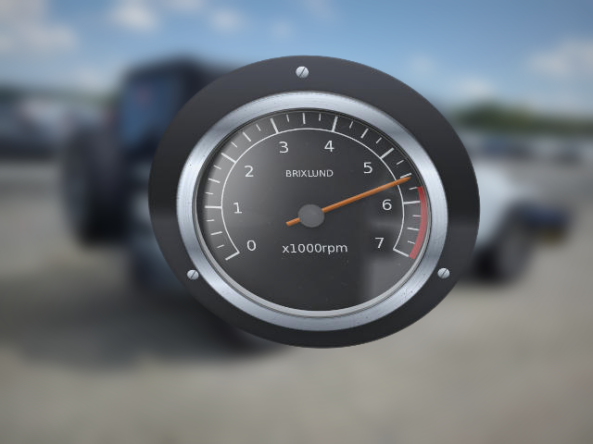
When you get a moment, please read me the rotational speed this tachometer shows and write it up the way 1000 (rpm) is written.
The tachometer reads 5500 (rpm)
